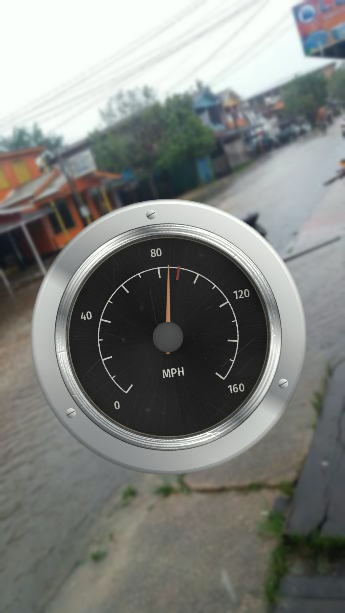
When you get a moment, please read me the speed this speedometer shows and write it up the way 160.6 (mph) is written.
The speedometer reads 85 (mph)
